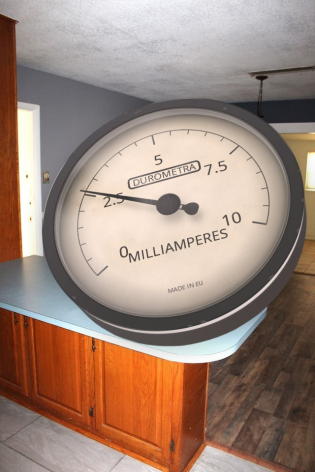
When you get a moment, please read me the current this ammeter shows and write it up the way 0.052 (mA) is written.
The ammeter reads 2.5 (mA)
